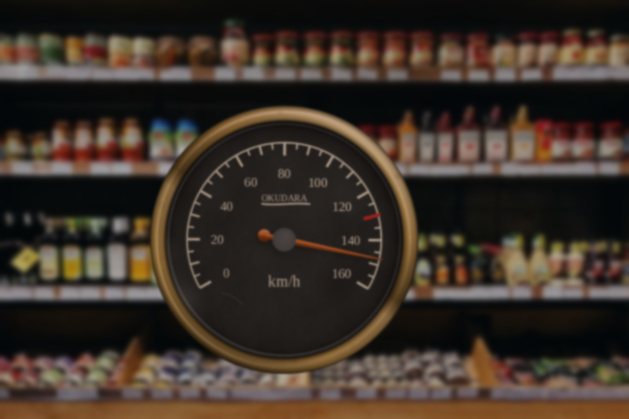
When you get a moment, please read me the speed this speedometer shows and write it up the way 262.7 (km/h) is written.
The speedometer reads 147.5 (km/h)
